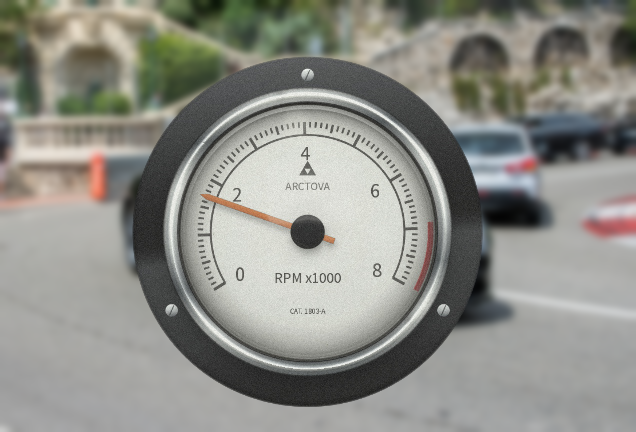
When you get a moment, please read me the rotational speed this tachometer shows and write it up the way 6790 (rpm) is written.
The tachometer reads 1700 (rpm)
